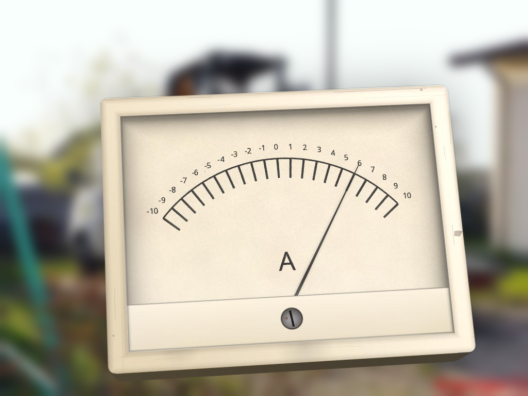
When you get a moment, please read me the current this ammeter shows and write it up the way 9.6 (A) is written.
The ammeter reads 6 (A)
